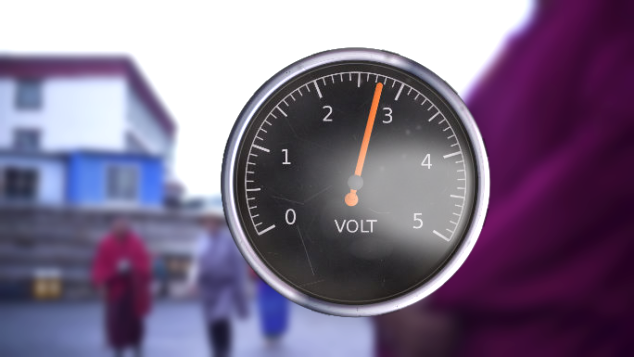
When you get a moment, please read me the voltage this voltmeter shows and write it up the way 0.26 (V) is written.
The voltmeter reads 2.75 (V)
